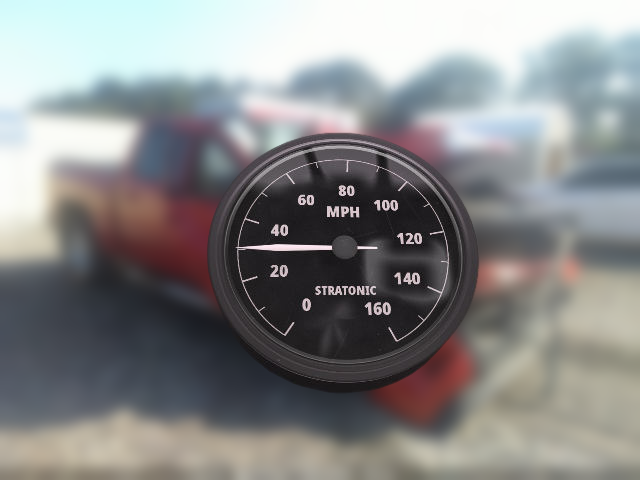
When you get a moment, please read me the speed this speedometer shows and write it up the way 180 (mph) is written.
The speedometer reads 30 (mph)
